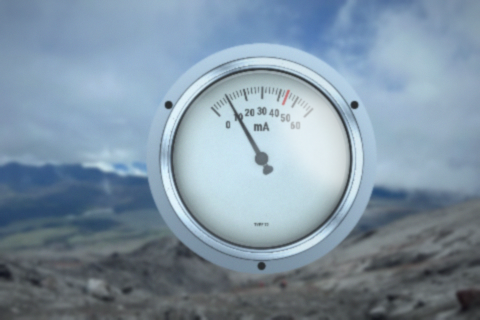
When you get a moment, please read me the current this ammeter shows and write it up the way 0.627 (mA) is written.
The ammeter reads 10 (mA)
